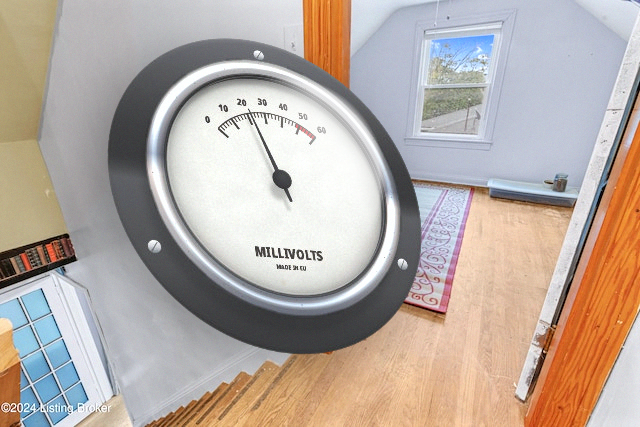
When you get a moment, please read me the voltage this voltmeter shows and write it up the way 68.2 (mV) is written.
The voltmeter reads 20 (mV)
